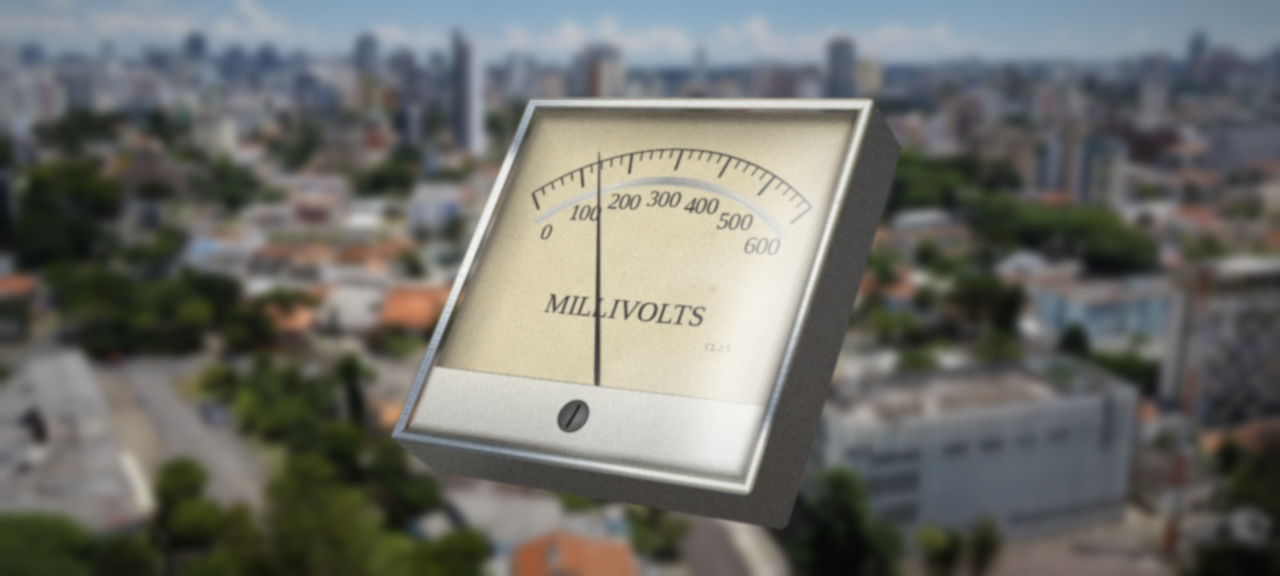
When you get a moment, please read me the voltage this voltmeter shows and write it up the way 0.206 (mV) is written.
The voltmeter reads 140 (mV)
